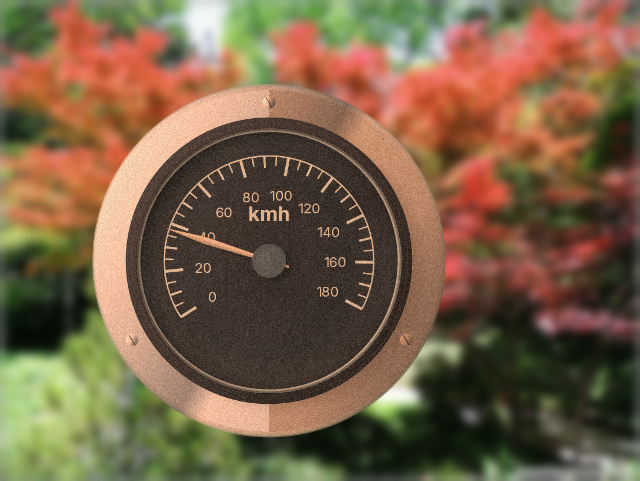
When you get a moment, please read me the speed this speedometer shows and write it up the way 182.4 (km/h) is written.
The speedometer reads 37.5 (km/h)
